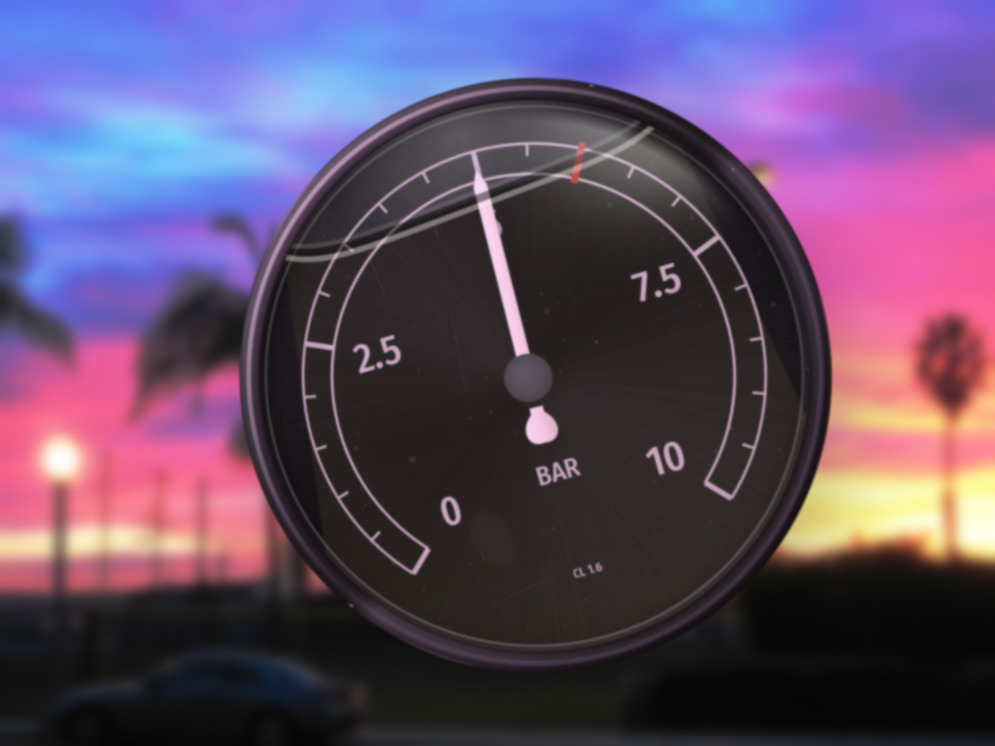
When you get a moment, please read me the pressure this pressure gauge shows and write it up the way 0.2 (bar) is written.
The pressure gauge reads 5 (bar)
